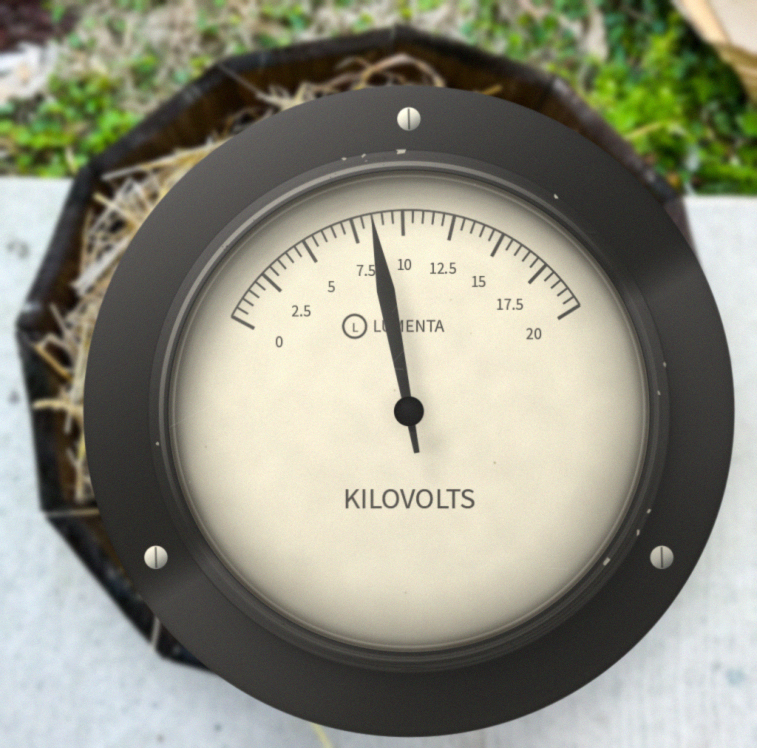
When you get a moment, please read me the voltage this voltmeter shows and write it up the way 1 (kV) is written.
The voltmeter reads 8.5 (kV)
